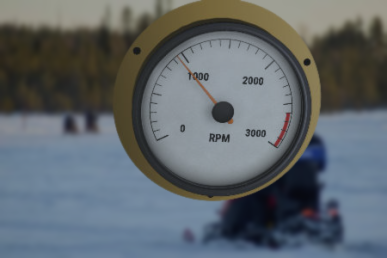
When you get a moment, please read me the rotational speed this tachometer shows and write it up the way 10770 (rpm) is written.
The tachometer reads 950 (rpm)
